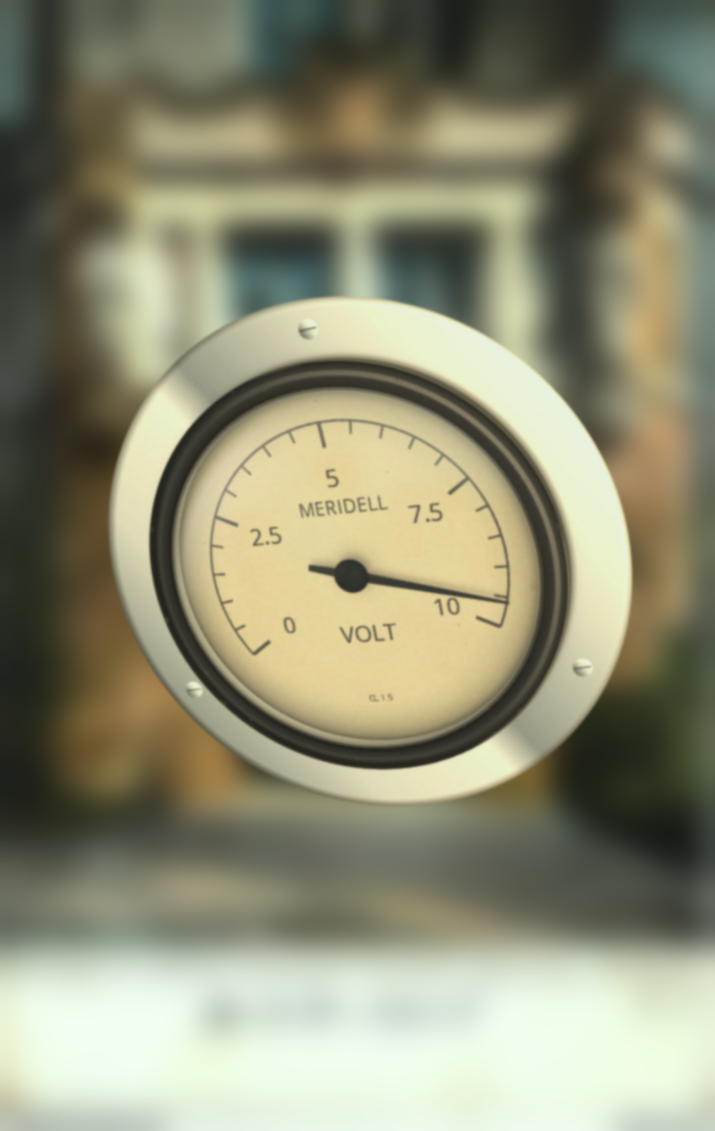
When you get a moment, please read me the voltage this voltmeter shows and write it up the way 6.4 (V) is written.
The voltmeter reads 9.5 (V)
